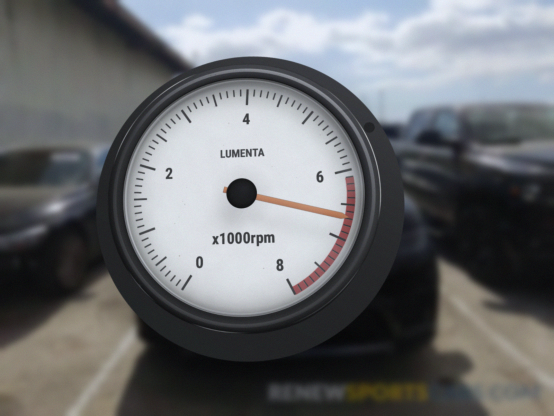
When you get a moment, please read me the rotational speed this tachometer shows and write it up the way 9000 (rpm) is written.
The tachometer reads 6700 (rpm)
